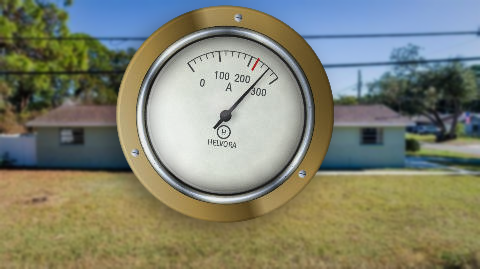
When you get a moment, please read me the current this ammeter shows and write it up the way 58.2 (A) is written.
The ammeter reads 260 (A)
